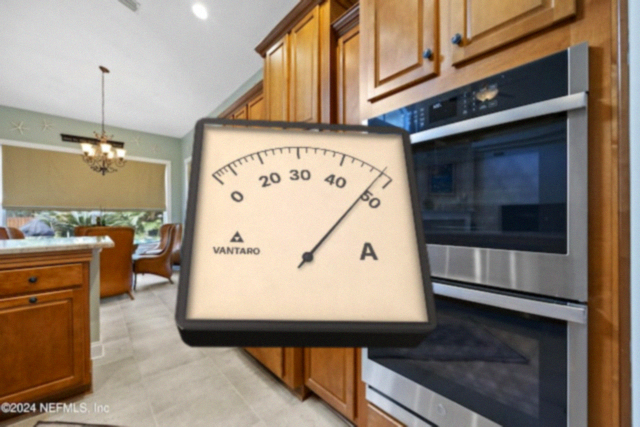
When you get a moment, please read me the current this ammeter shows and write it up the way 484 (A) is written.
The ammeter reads 48 (A)
